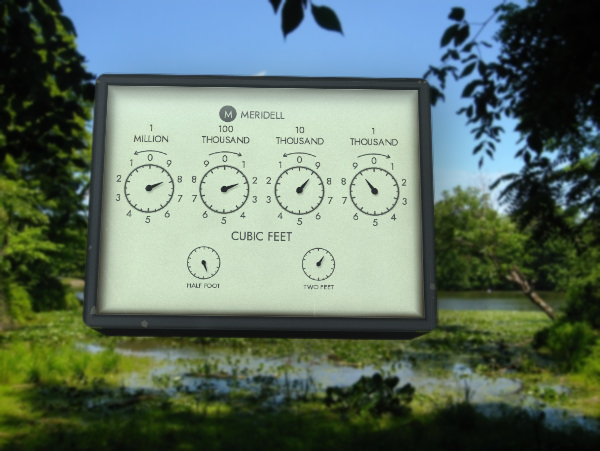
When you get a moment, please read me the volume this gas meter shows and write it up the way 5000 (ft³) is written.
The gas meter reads 818900 (ft³)
